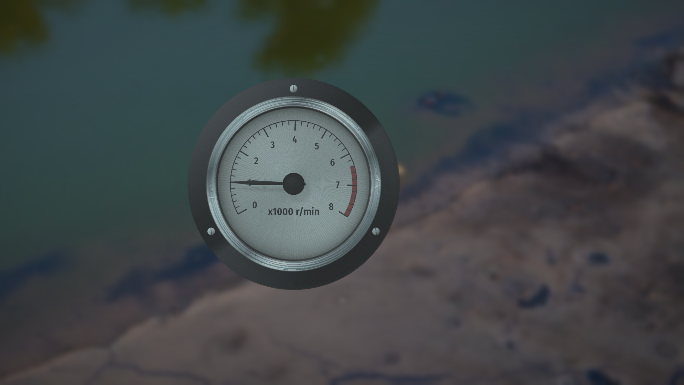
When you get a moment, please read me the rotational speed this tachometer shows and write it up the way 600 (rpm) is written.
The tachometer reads 1000 (rpm)
